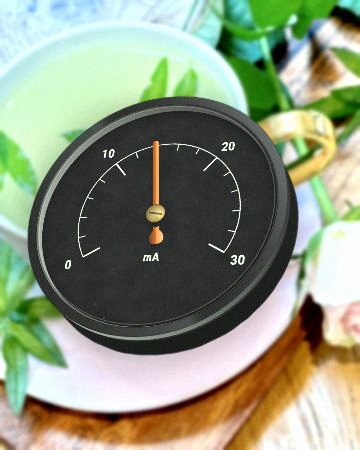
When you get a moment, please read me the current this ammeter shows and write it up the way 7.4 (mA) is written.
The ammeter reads 14 (mA)
